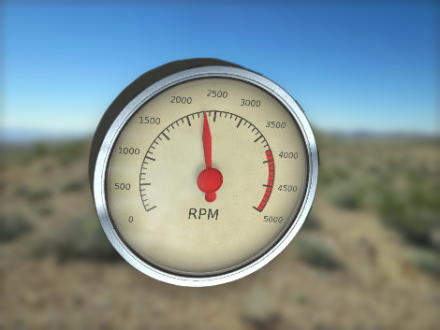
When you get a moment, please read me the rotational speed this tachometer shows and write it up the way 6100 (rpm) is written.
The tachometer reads 2300 (rpm)
